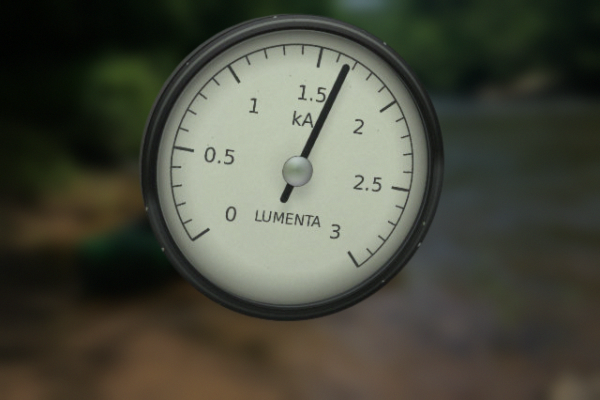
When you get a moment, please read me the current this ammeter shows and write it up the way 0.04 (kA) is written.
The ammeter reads 1.65 (kA)
